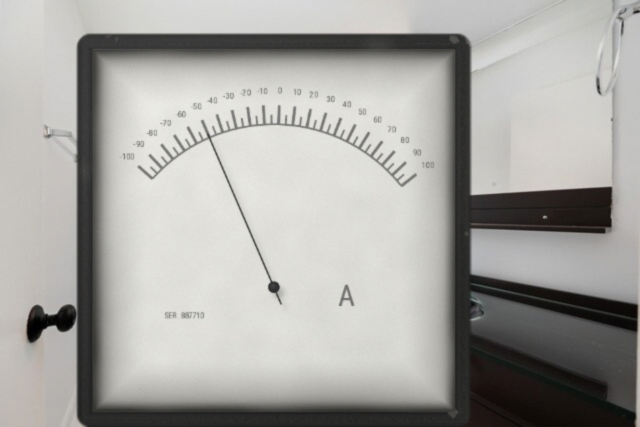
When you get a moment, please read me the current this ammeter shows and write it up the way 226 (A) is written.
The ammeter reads -50 (A)
